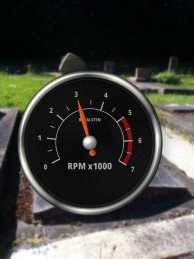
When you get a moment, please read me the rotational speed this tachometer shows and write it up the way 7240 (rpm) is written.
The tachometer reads 3000 (rpm)
